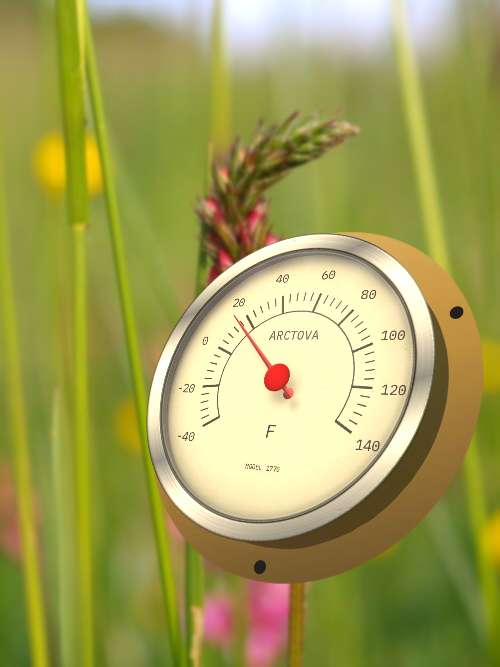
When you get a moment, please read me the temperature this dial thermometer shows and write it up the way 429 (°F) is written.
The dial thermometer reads 16 (°F)
